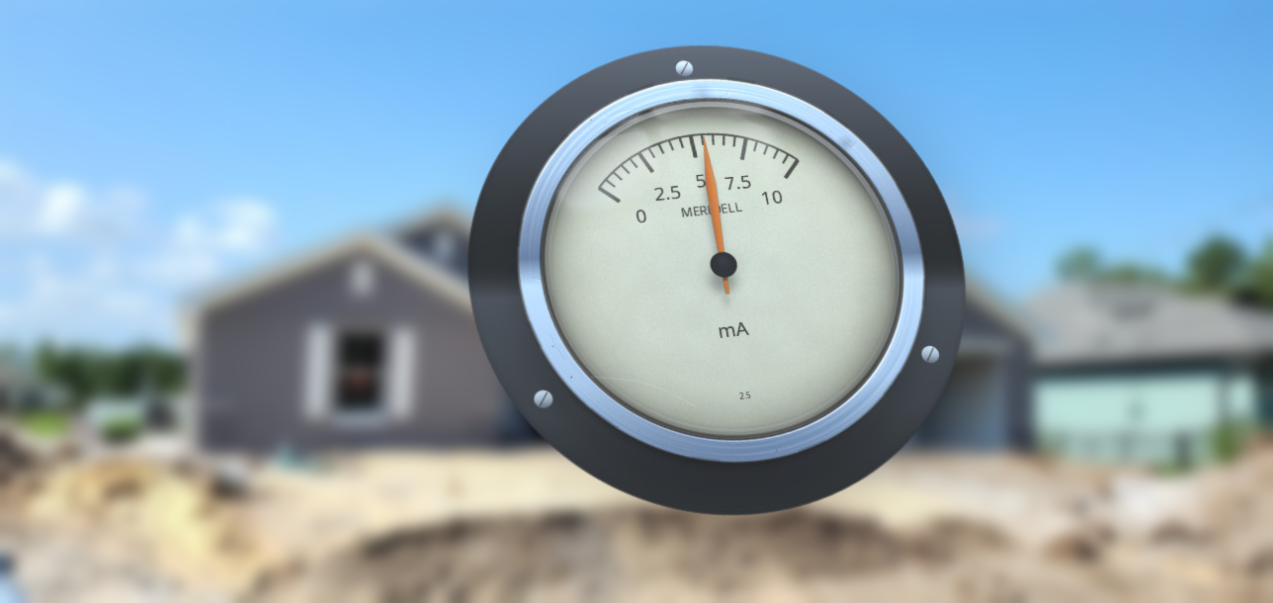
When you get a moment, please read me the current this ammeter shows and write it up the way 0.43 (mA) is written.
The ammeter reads 5.5 (mA)
